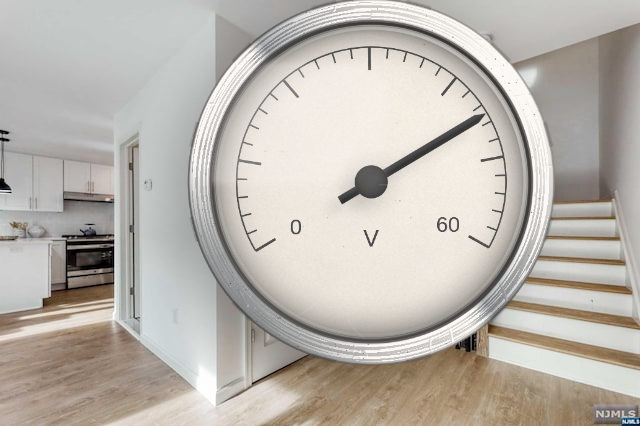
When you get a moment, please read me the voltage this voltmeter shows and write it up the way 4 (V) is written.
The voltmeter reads 45 (V)
